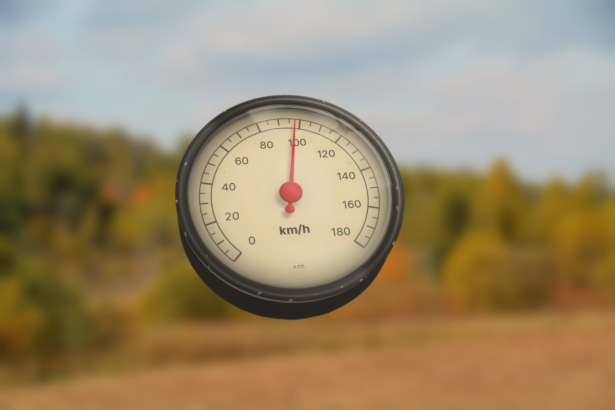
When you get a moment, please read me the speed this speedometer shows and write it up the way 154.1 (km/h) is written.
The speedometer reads 97.5 (km/h)
